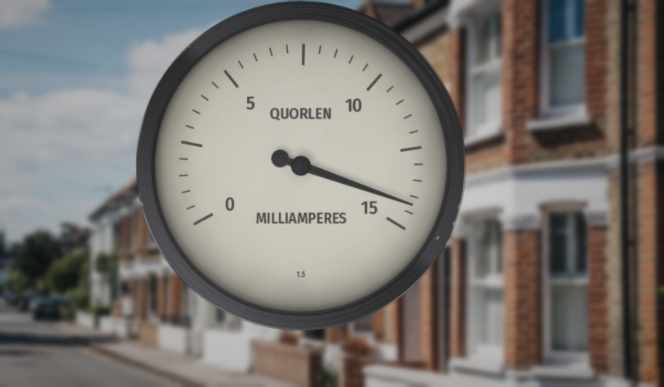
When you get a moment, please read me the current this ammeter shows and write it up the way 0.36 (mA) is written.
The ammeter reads 14.25 (mA)
